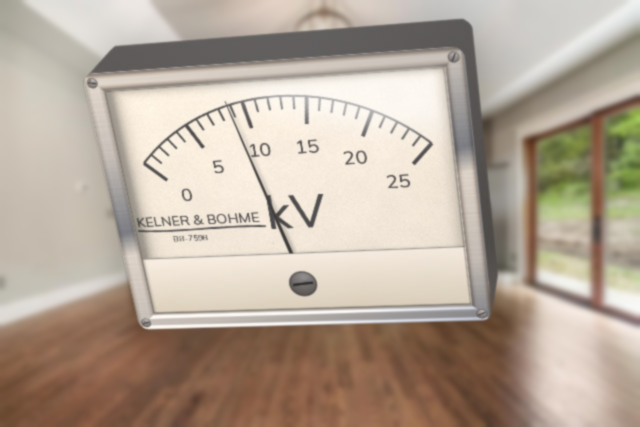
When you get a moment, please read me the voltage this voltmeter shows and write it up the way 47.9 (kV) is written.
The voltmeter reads 9 (kV)
